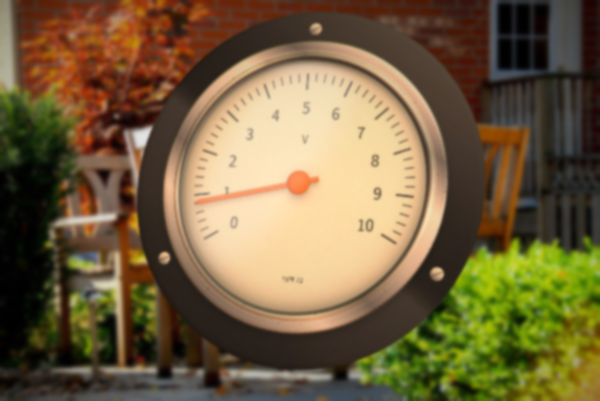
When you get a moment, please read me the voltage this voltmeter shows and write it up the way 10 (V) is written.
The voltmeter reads 0.8 (V)
